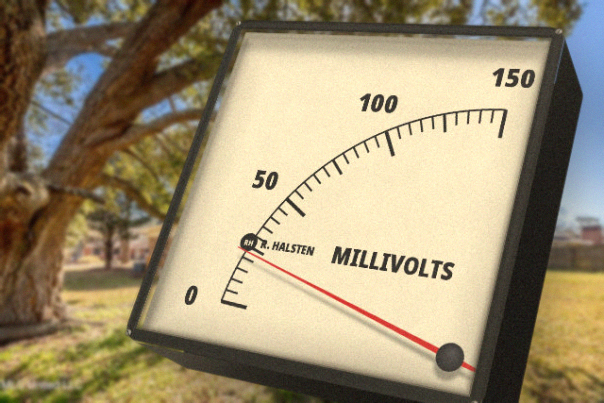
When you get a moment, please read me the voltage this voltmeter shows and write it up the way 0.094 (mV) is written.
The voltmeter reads 22.5 (mV)
